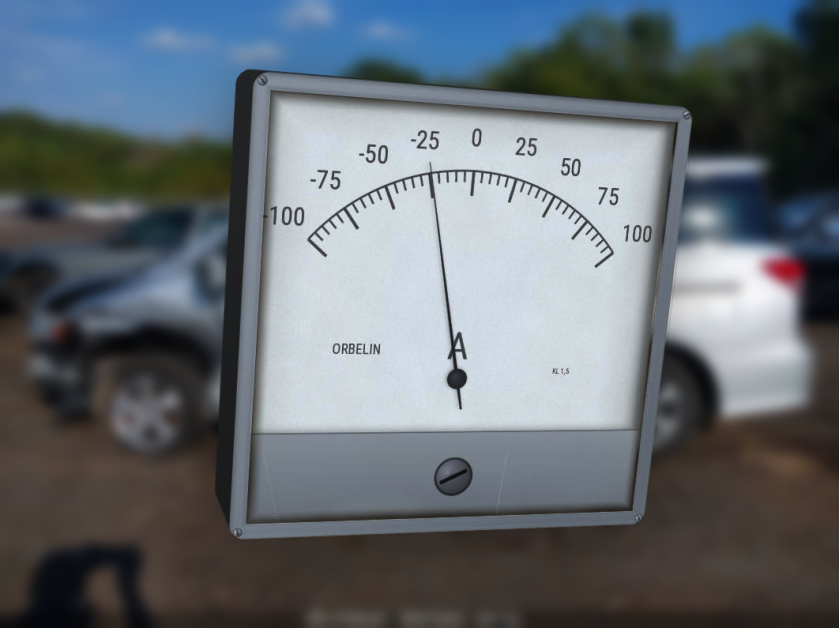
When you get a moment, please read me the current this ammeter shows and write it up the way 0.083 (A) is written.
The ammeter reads -25 (A)
